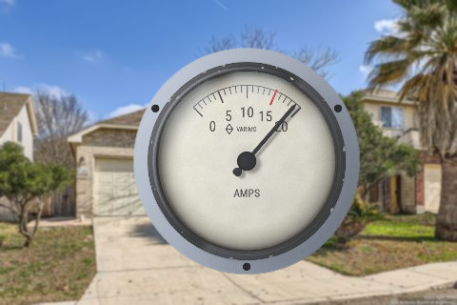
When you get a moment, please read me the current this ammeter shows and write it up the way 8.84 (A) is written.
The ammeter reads 19 (A)
